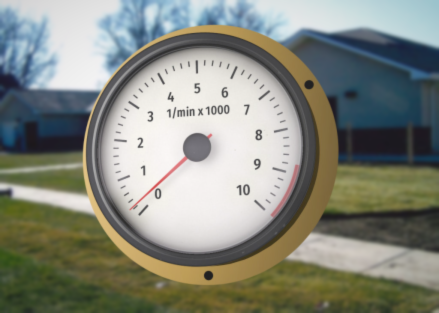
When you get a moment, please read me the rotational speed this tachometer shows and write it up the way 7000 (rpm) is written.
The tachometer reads 200 (rpm)
